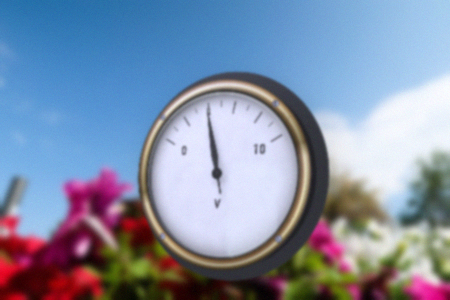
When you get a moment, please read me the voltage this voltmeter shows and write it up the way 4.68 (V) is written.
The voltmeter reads 4 (V)
